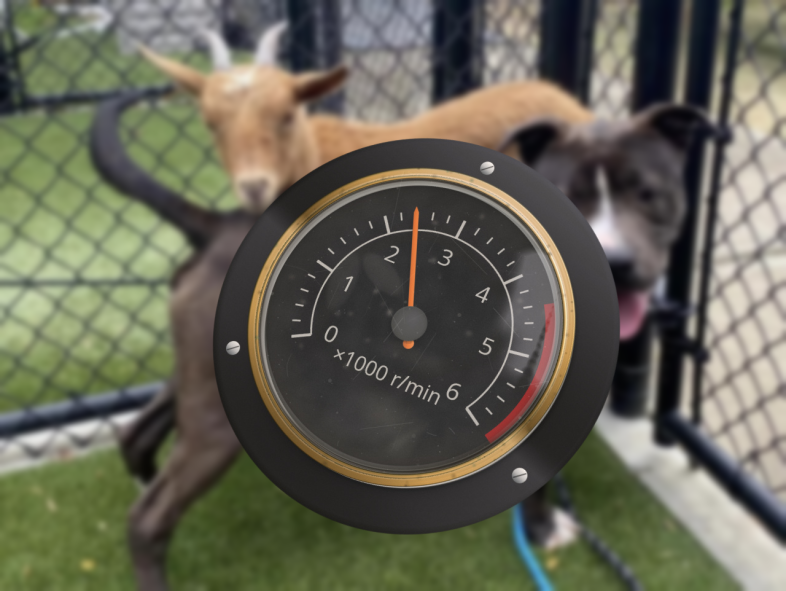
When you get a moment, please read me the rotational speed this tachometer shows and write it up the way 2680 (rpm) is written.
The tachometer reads 2400 (rpm)
